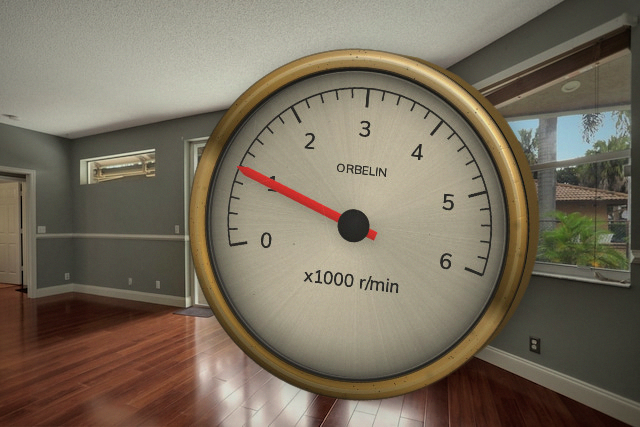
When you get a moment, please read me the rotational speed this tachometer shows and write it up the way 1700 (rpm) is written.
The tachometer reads 1000 (rpm)
